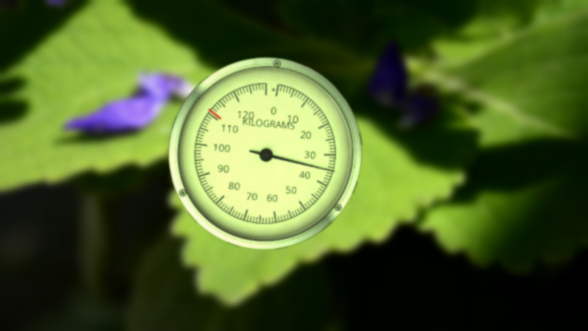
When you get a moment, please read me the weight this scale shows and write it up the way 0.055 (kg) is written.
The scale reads 35 (kg)
